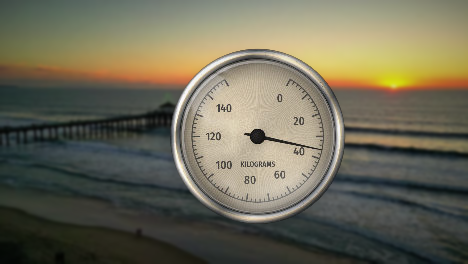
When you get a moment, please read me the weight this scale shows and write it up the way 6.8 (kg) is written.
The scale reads 36 (kg)
